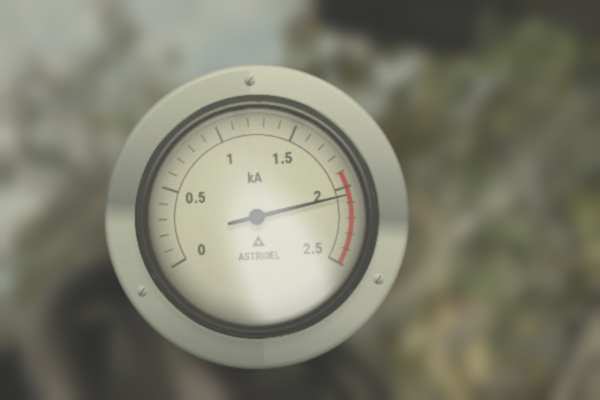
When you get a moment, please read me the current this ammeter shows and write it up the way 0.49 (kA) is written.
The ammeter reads 2.05 (kA)
